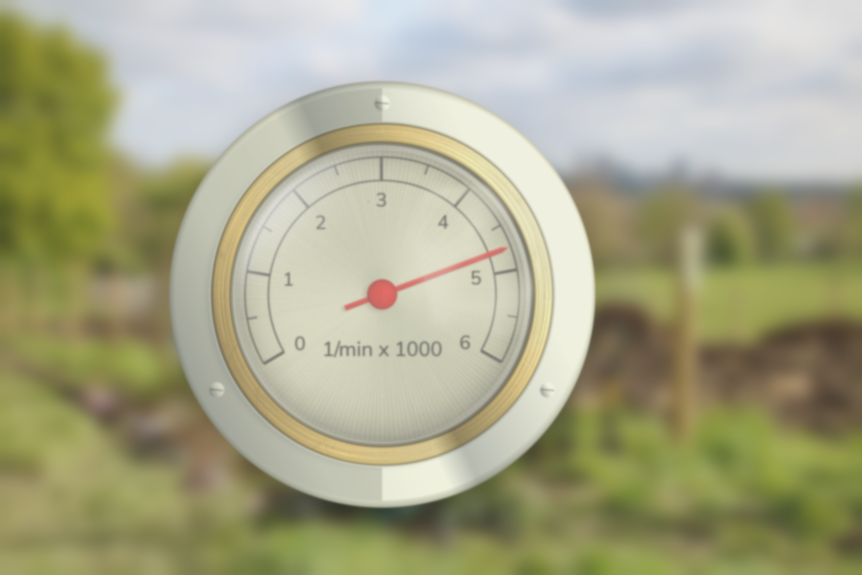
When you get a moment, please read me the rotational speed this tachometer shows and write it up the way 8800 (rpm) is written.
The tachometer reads 4750 (rpm)
